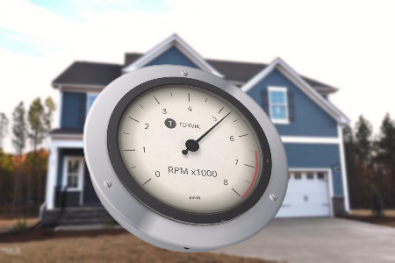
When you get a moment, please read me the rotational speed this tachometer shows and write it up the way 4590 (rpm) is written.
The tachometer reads 5250 (rpm)
